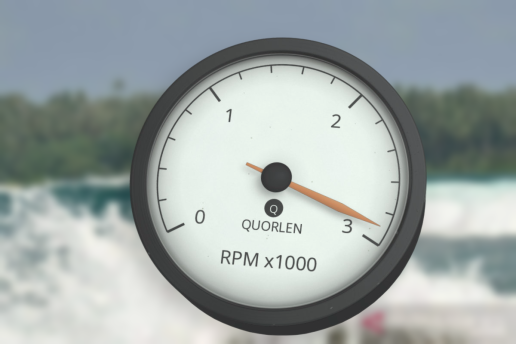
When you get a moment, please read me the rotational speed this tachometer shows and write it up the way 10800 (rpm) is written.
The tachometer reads 2900 (rpm)
